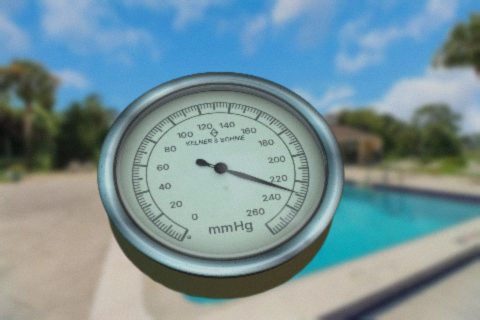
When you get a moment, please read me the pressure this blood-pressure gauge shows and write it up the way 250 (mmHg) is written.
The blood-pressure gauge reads 230 (mmHg)
